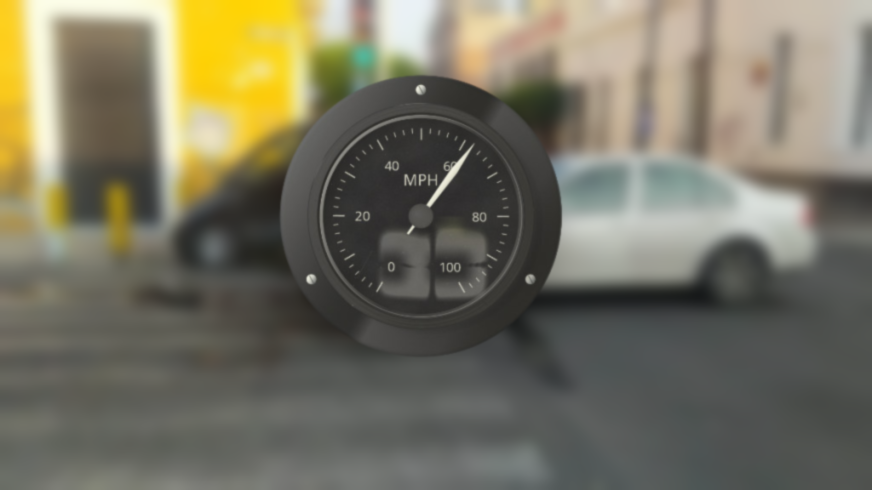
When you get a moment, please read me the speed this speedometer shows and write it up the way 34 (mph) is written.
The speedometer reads 62 (mph)
